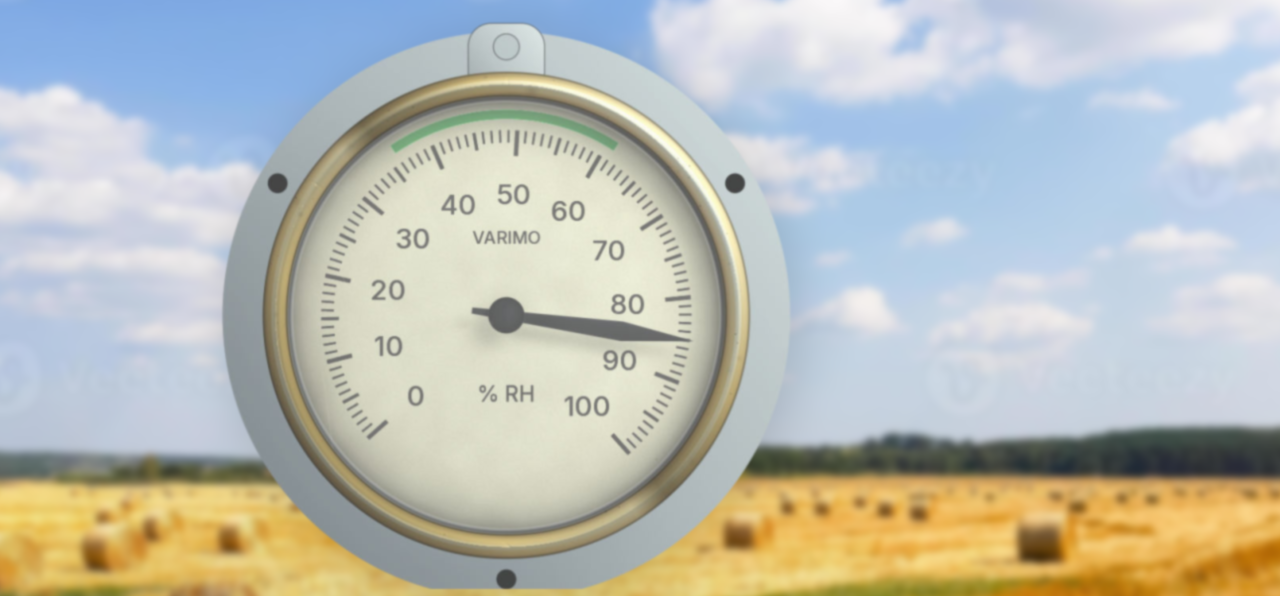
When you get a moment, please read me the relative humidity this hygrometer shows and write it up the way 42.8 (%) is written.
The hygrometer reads 85 (%)
